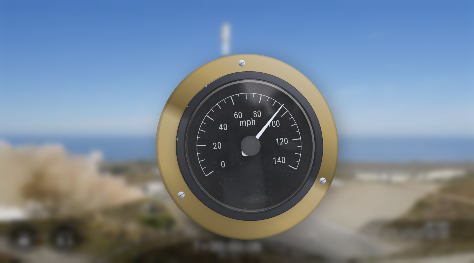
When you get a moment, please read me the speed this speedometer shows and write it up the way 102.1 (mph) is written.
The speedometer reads 95 (mph)
